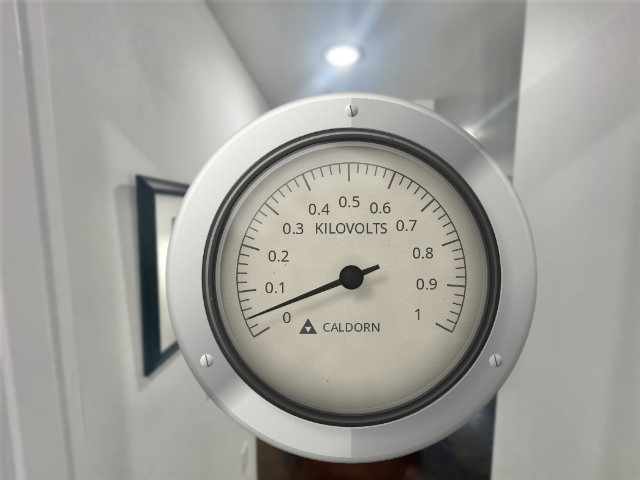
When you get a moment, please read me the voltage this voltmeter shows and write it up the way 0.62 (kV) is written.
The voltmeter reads 0.04 (kV)
